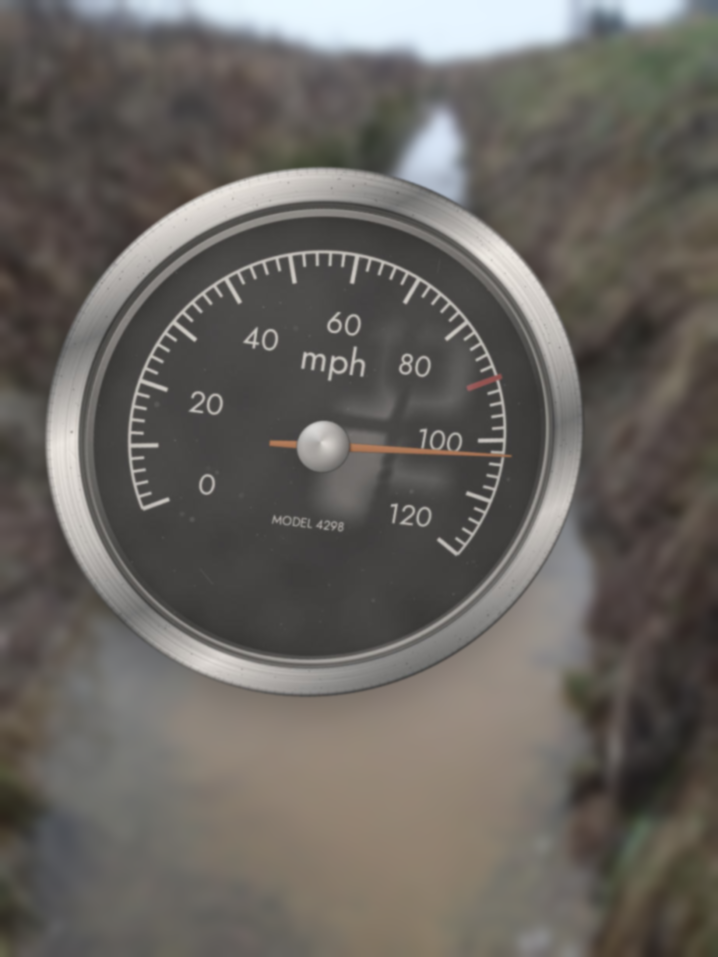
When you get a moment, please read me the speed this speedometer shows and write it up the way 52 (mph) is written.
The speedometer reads 102 (mph)
